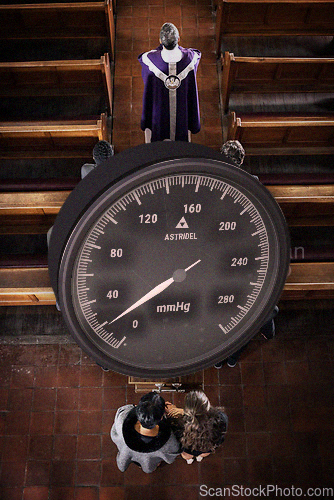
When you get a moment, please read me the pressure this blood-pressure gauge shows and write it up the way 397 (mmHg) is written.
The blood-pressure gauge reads 20 (mmHg)
